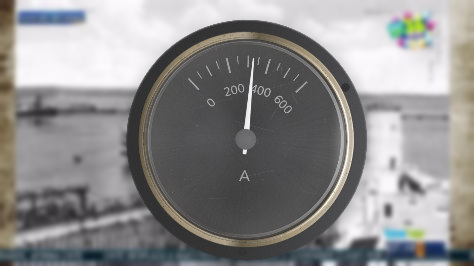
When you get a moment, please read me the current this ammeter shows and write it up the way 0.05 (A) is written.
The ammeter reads 325 (A)
